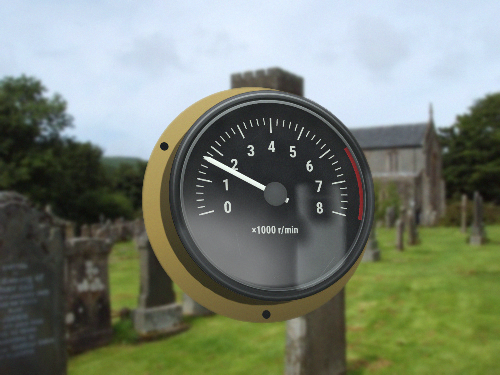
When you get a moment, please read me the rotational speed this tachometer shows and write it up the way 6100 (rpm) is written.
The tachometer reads 1600 (rpm)
